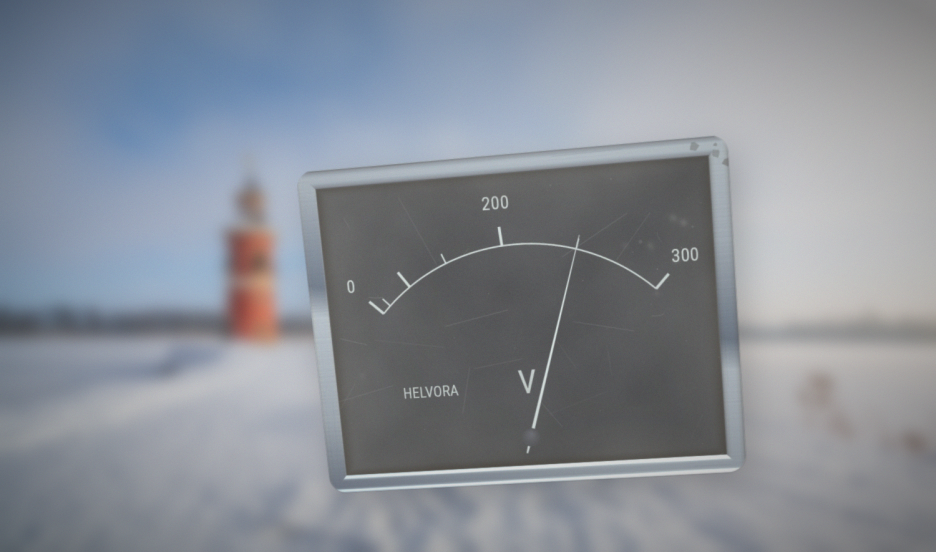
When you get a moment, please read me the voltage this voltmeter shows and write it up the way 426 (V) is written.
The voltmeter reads 250 (V)
